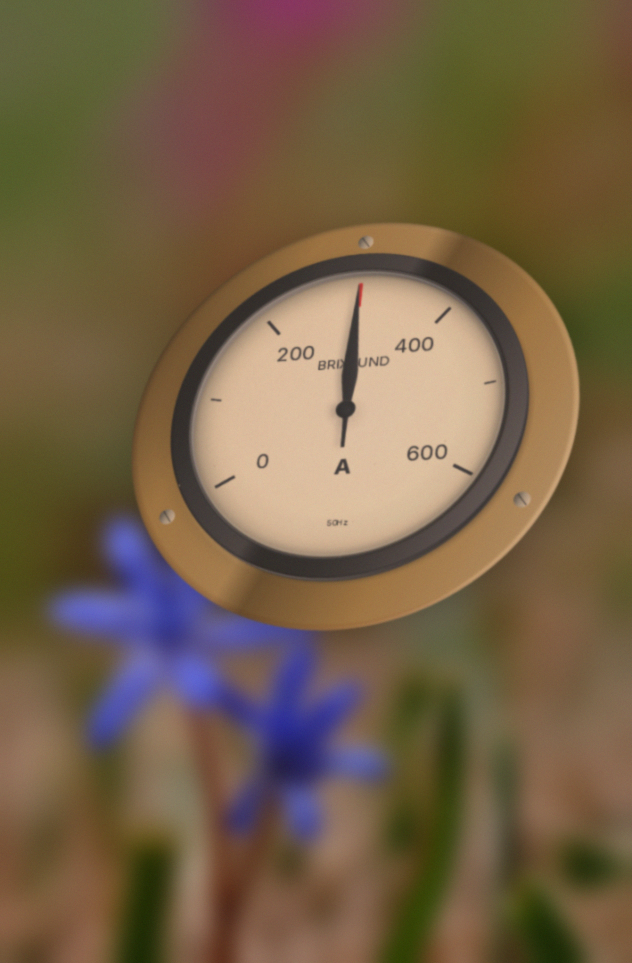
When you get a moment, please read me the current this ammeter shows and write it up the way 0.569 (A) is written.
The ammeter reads 300 (A)
